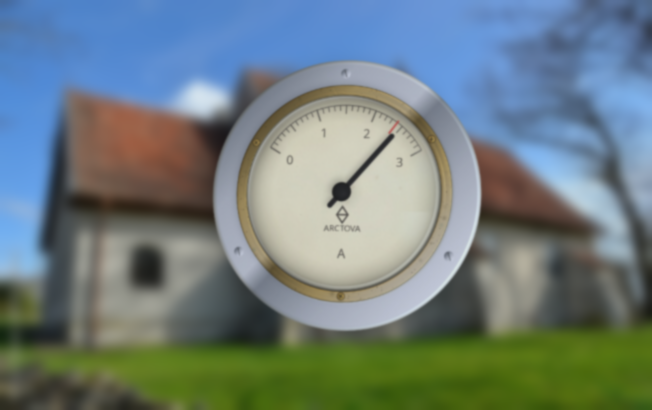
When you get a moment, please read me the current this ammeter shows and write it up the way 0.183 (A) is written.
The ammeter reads 2.5 (A)
